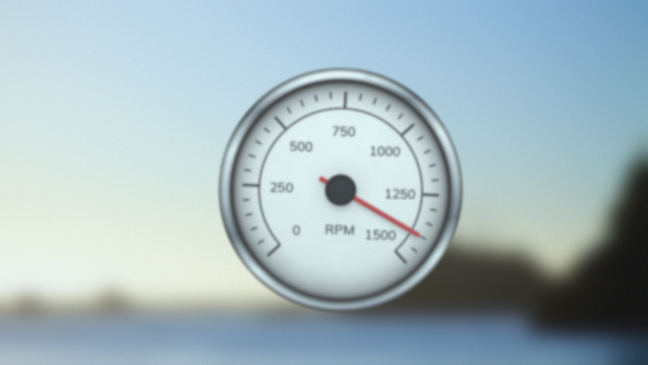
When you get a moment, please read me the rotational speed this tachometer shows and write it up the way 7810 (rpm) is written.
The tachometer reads 1400 (rpm)
